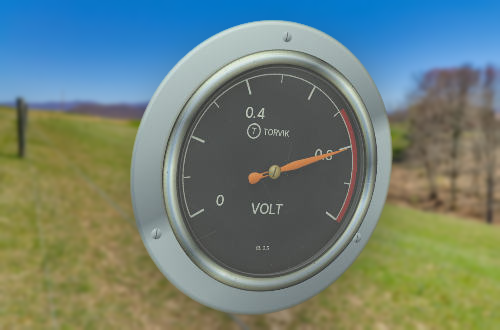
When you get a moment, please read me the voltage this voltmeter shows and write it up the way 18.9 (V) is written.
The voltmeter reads 0.8 (V)
